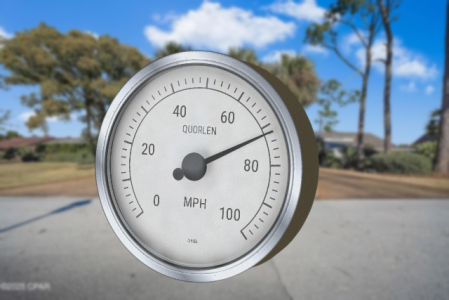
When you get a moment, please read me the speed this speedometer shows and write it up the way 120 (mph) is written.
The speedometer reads 72 (mph)
